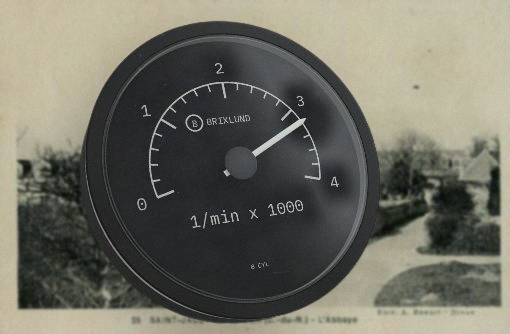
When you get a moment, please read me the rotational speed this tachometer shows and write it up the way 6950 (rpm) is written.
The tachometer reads 3200 (rpm)
